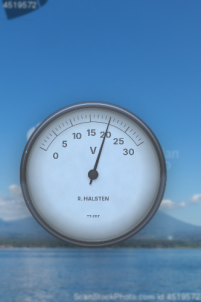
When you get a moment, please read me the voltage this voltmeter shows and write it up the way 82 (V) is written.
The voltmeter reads 20 (V)
